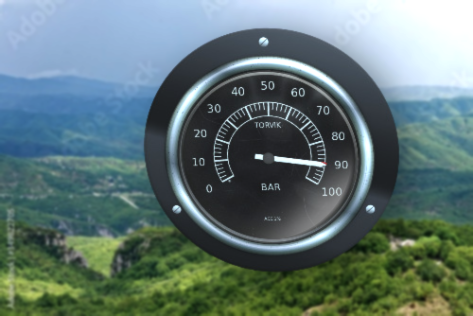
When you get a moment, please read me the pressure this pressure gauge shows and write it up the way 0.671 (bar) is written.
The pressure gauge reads 90 (bar)
